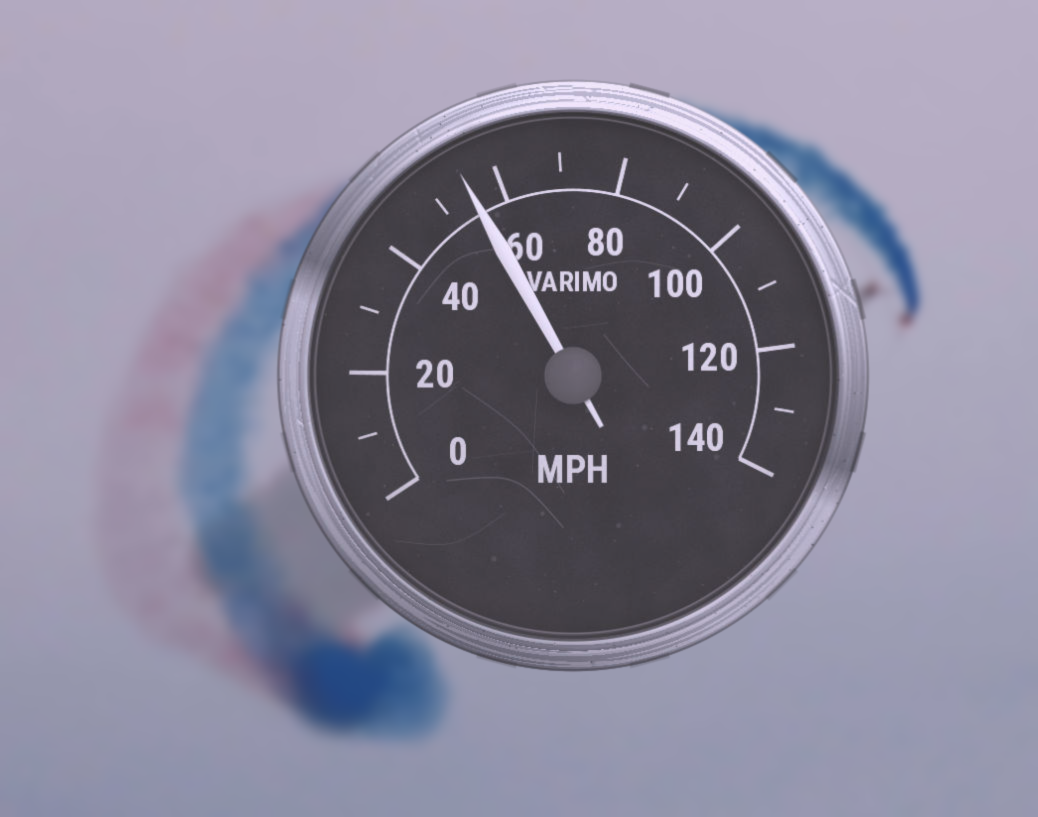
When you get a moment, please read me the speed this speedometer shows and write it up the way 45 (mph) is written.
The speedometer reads 55 (mph)
